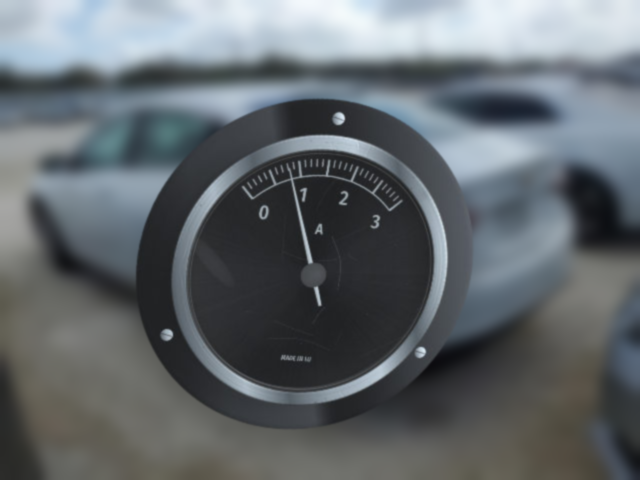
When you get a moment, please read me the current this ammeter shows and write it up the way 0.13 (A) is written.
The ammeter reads 0.8 (A)
